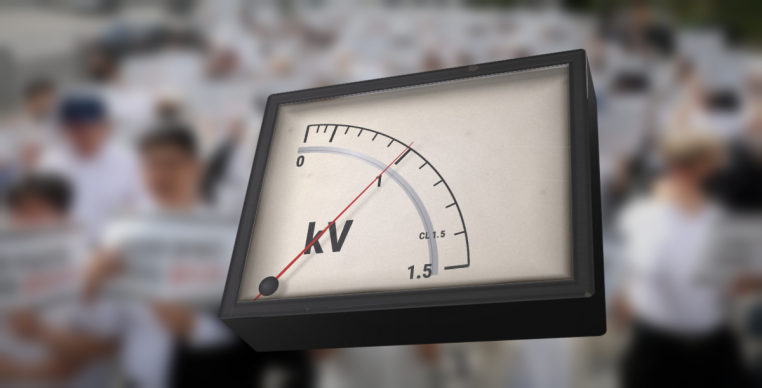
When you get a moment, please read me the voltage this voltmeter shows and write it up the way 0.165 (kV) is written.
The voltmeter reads 1 (kV)
